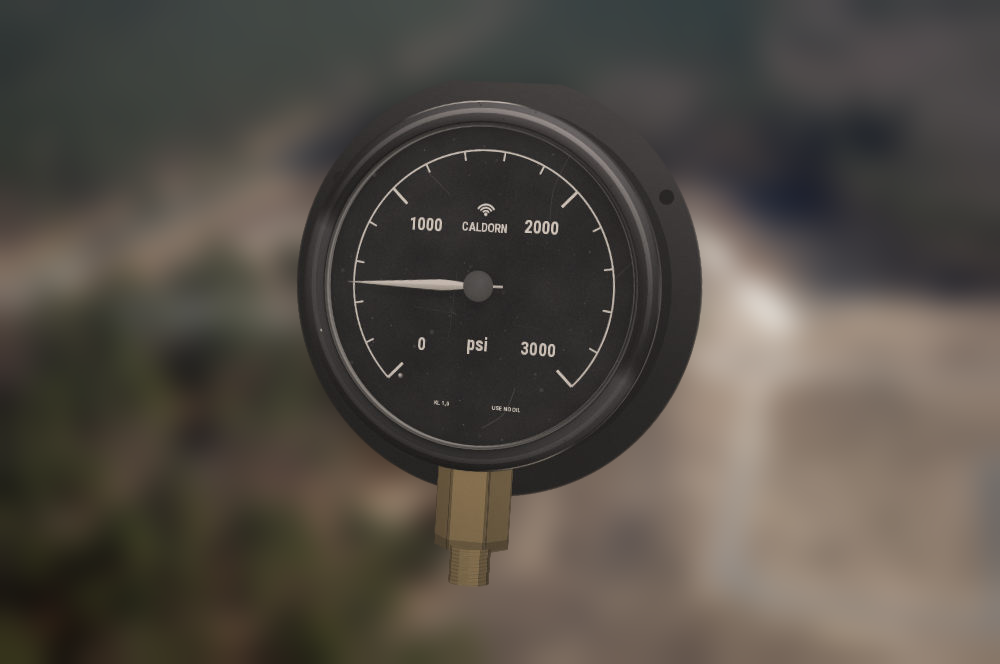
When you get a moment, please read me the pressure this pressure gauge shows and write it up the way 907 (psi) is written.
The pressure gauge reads 500 (psi)
